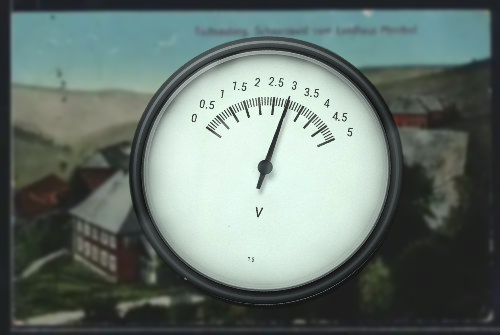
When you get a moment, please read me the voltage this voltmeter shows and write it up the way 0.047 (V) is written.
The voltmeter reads 3 (V)
